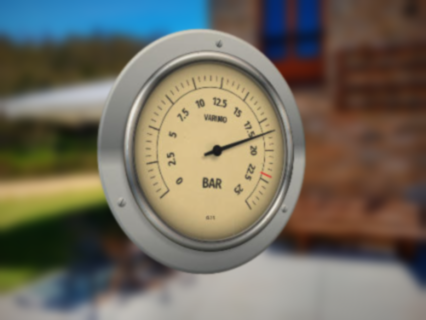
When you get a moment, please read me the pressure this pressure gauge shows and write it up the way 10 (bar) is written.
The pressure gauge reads 18.5 (bar)
